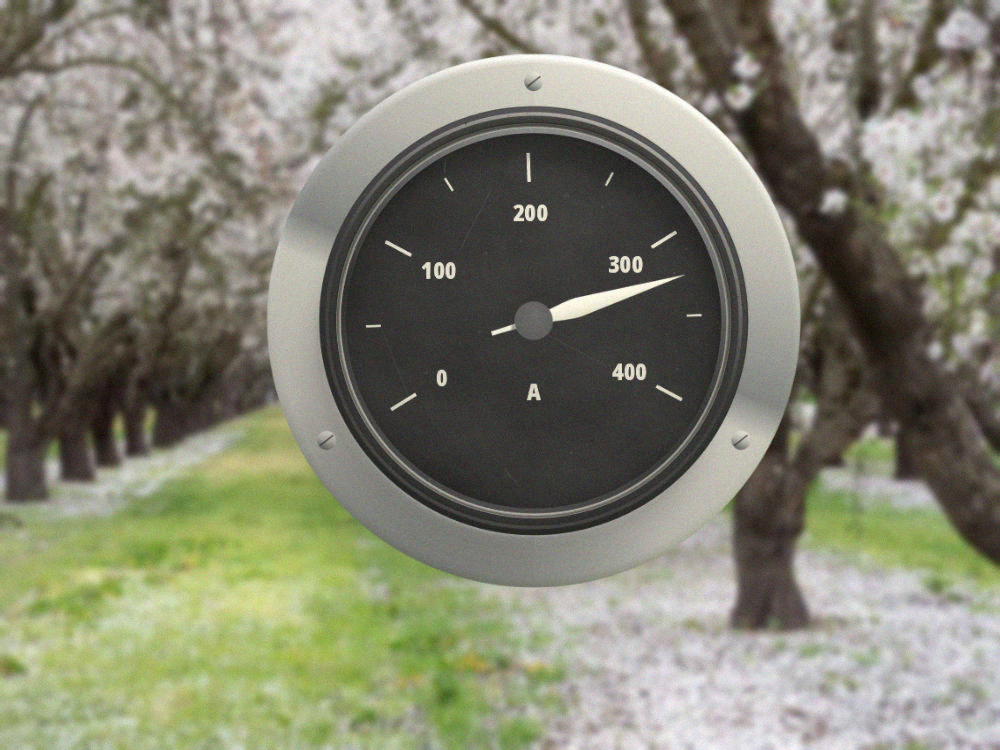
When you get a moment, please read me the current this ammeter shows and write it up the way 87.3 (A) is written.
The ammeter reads 325 (A)
